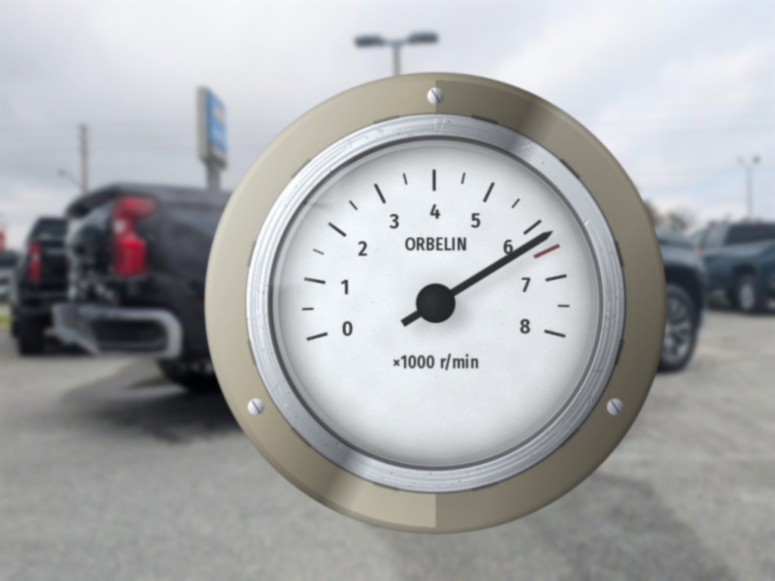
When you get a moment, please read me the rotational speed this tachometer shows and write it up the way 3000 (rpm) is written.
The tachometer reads 6250 (rpm)
